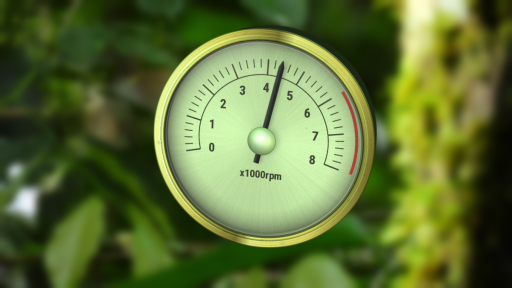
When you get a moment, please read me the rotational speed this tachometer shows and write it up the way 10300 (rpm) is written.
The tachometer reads 4400 (rpm)
